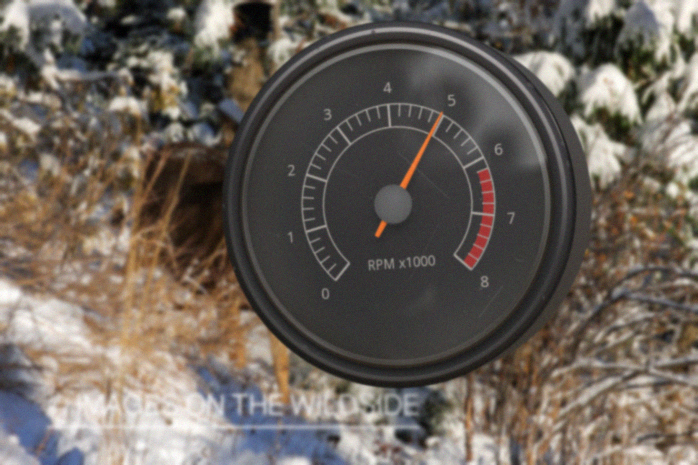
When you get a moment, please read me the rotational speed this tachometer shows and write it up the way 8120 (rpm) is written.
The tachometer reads 5000 (rpm)
